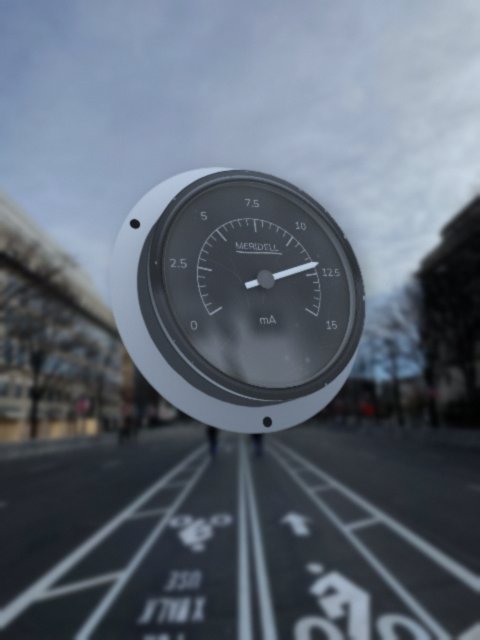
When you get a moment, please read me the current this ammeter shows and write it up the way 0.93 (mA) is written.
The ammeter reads 12 (mA)
